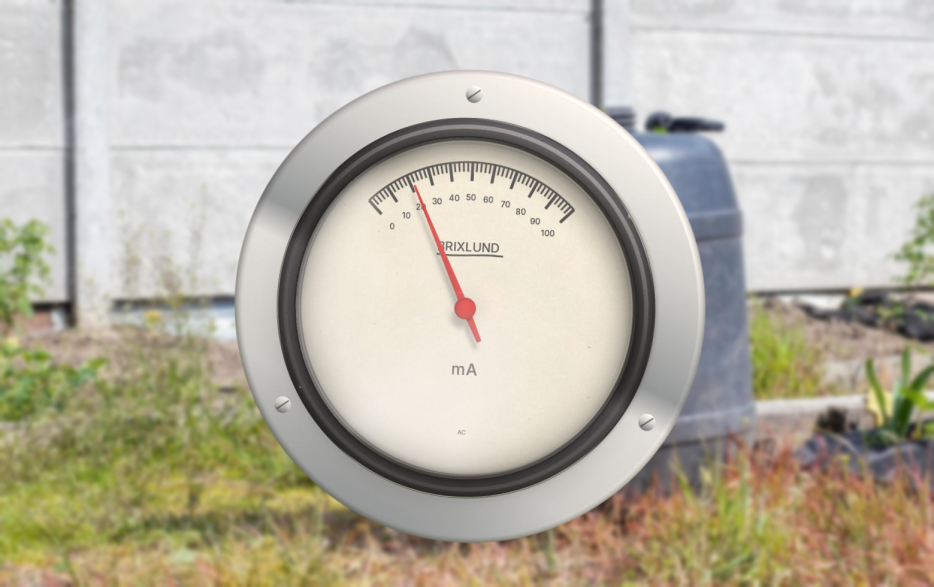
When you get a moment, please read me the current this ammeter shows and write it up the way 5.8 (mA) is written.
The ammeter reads 22 (mA)
